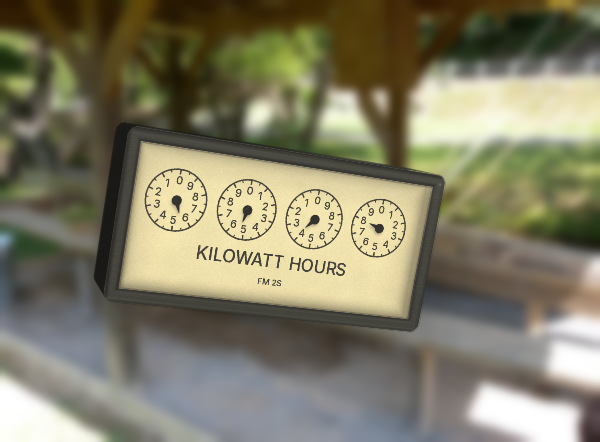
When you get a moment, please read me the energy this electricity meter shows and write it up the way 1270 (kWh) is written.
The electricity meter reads 5538 (kWh)
